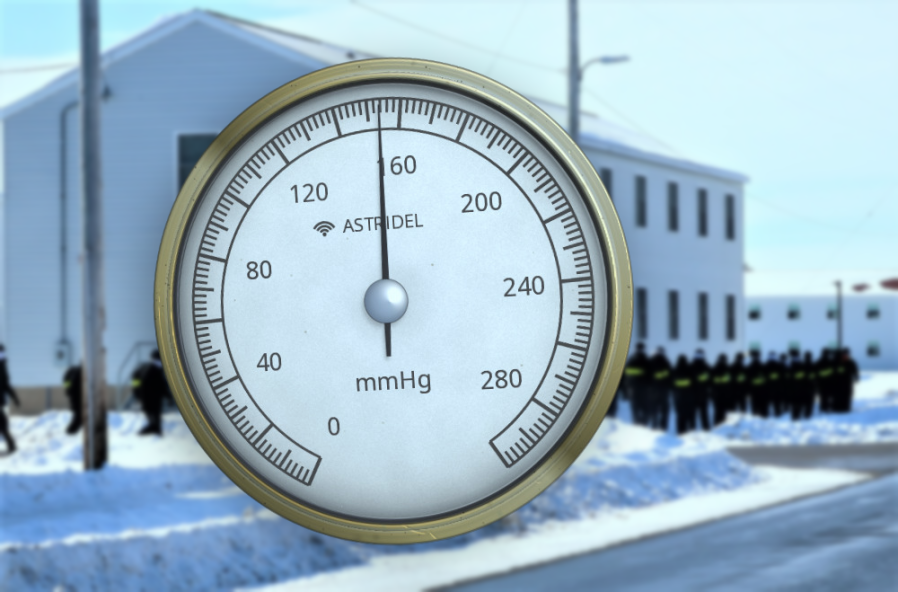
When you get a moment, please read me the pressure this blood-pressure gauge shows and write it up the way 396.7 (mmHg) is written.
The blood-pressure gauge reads 154 (mmHg)
